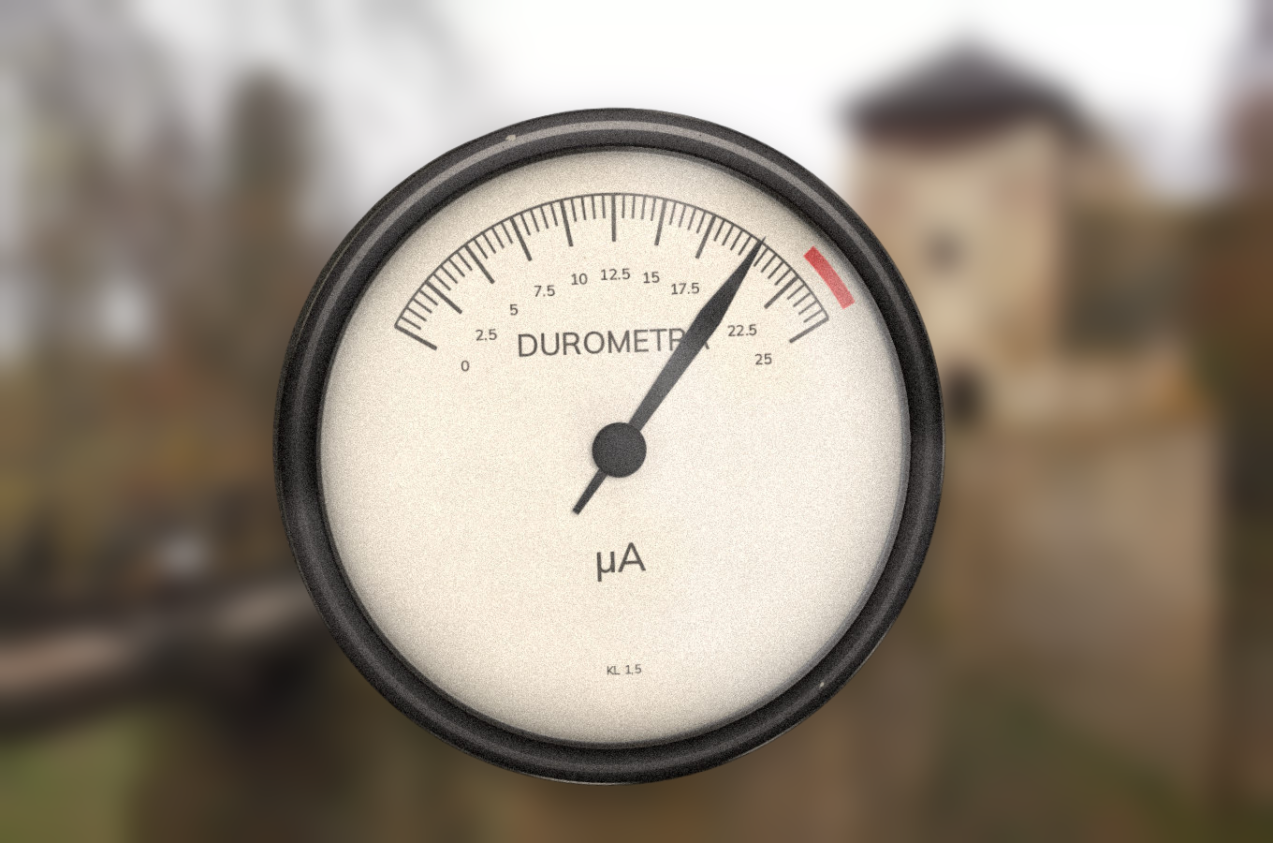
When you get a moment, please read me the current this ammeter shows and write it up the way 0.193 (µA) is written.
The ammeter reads 20 (µA)
